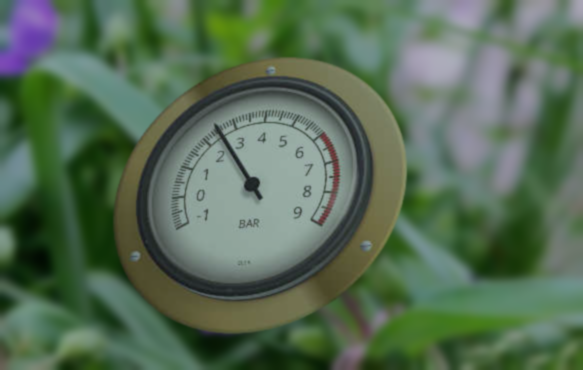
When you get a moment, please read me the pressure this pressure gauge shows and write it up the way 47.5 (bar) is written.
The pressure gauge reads 2.5 (bar)
